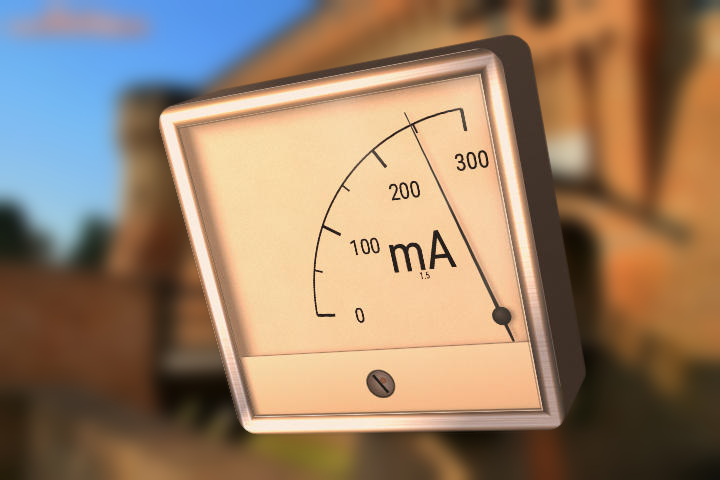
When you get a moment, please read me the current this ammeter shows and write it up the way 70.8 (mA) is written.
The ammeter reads 250 (mA)
